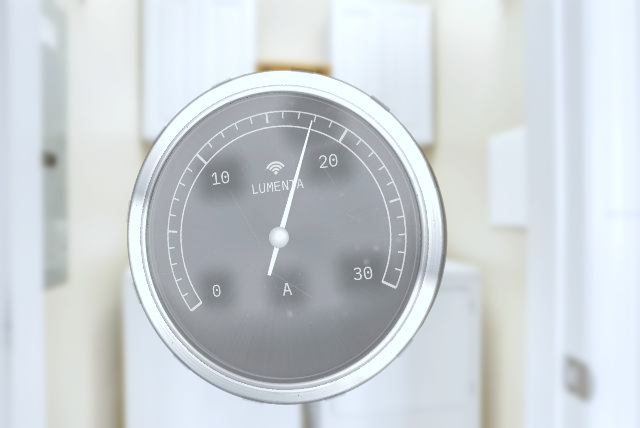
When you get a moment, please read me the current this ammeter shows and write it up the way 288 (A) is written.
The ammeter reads 18 (A)
